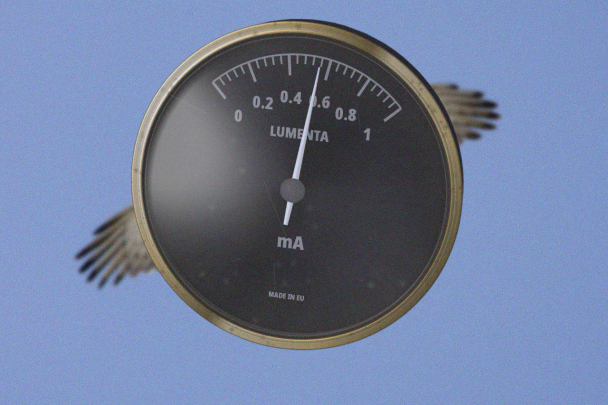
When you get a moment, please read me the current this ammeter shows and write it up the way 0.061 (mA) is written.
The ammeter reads 0.56 (mA)
